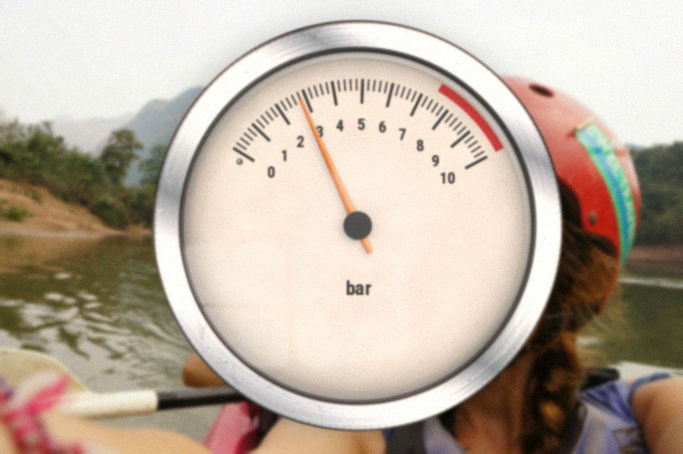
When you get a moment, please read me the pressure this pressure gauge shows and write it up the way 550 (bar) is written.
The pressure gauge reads 2.8 (bar)
